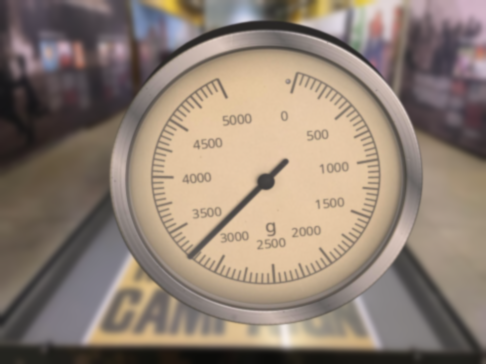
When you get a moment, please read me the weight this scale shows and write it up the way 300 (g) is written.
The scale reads 3250 (g)
